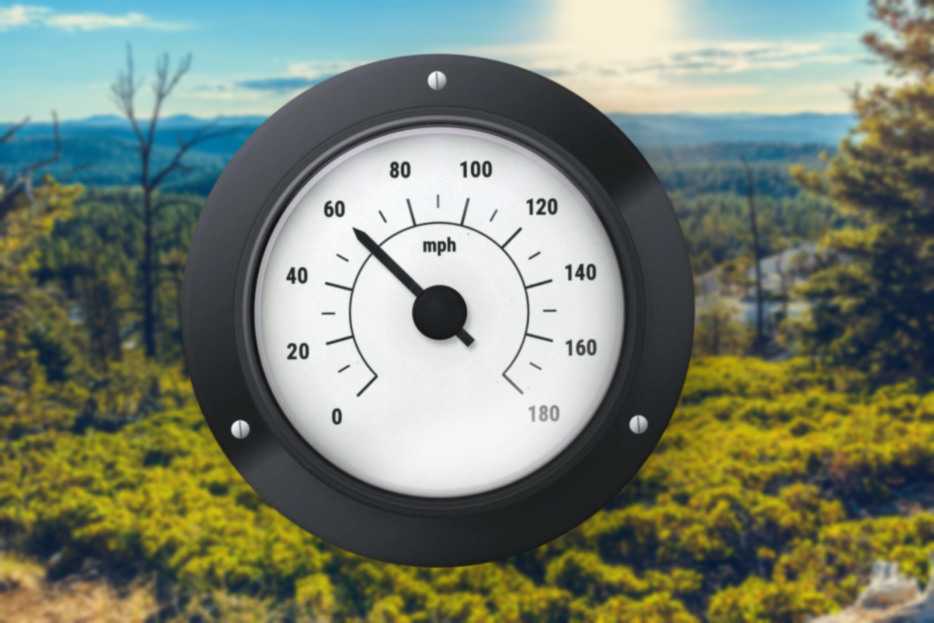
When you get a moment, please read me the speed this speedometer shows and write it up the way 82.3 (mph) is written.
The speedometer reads 60 (mph)
